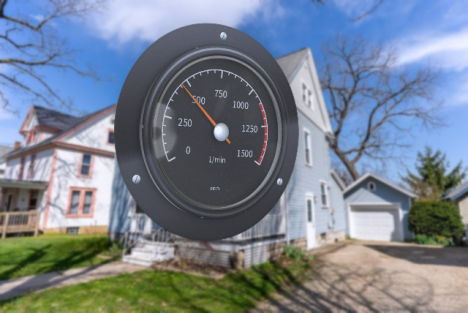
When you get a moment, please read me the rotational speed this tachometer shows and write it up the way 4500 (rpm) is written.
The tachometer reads 450 (rpm)
